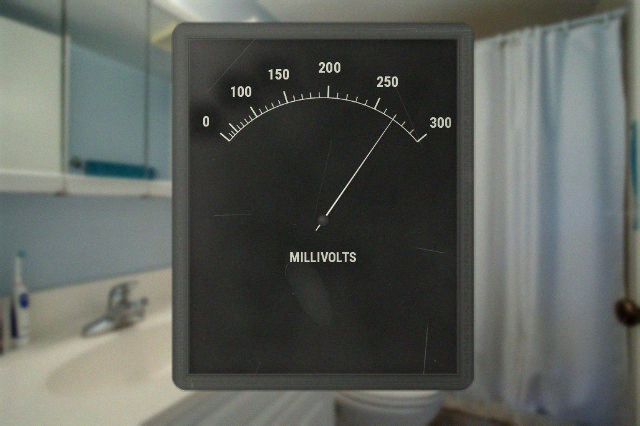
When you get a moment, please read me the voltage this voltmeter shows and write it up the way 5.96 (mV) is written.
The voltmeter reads 270 (mV)
